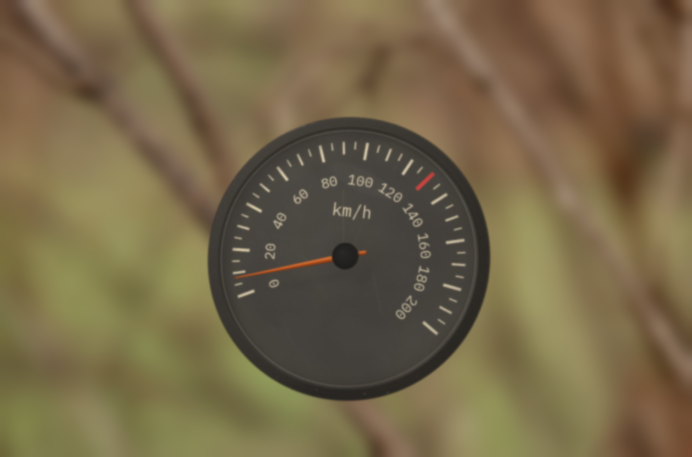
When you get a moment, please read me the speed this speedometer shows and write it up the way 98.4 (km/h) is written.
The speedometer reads 7.5 (km/h)
